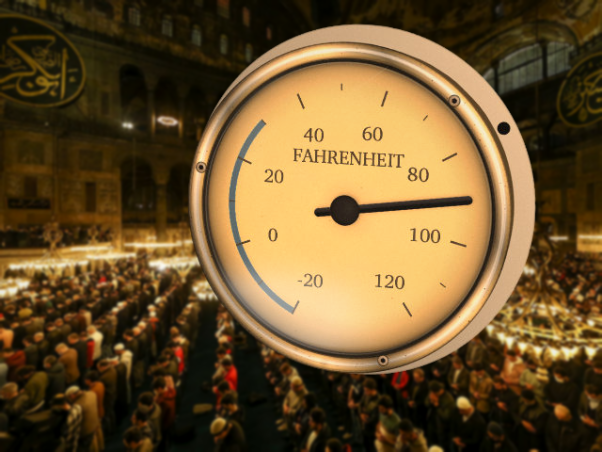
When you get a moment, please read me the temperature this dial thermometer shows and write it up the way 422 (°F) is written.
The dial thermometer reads 90 (°F)
